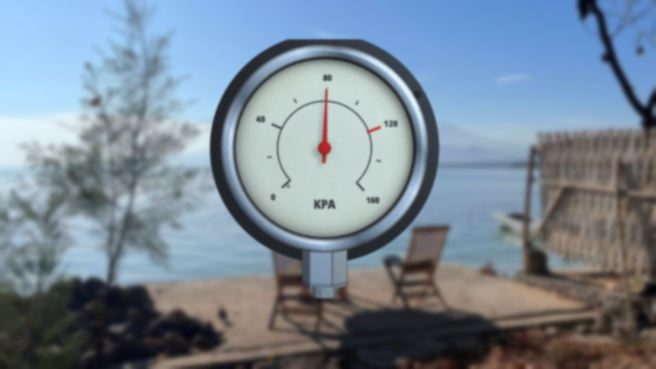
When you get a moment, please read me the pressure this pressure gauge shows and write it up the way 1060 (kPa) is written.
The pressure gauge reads 80 (kPa)
